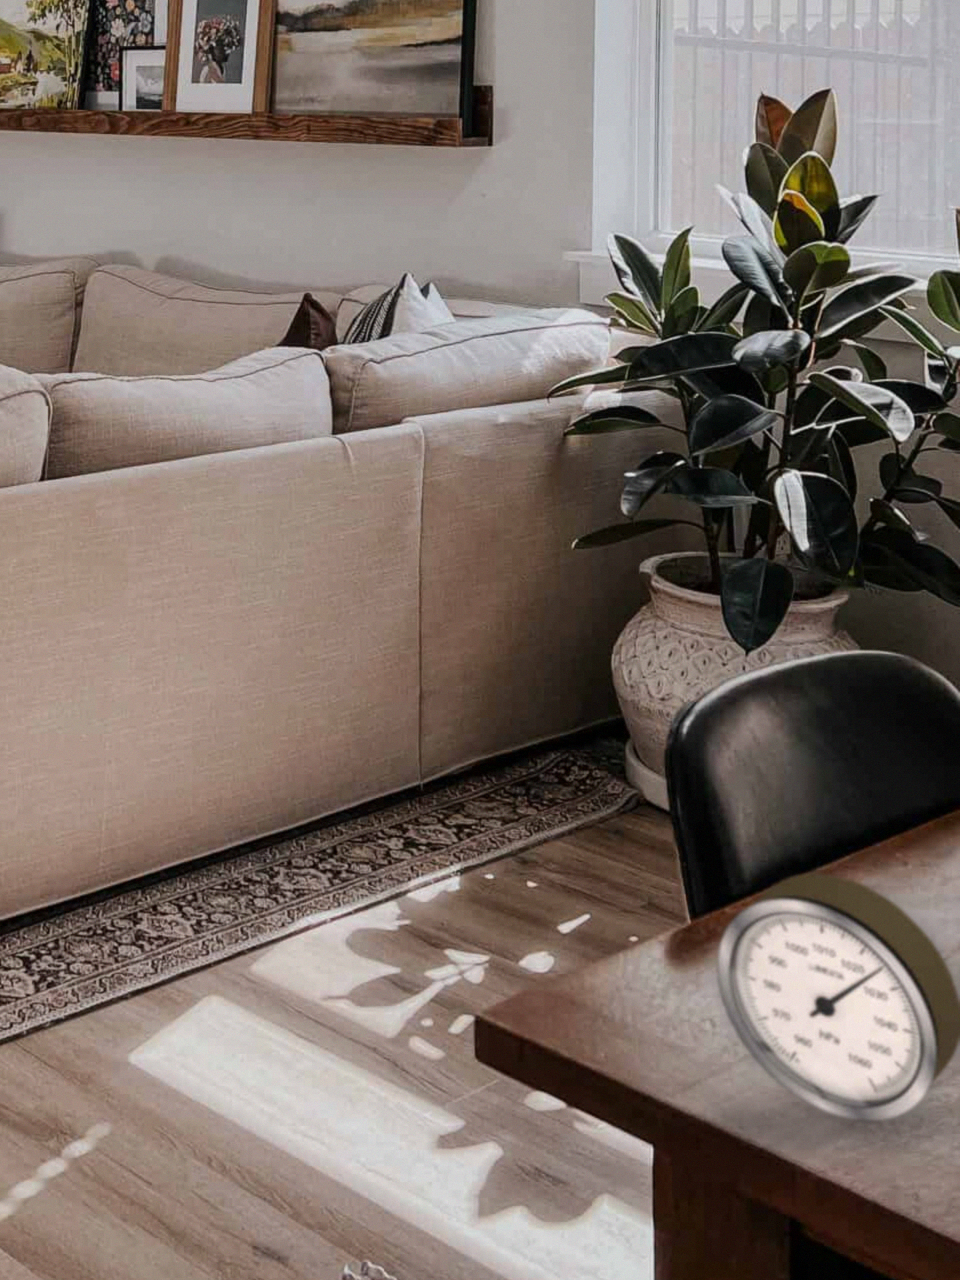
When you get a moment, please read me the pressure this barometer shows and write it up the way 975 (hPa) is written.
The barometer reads 1025 (hPa)
